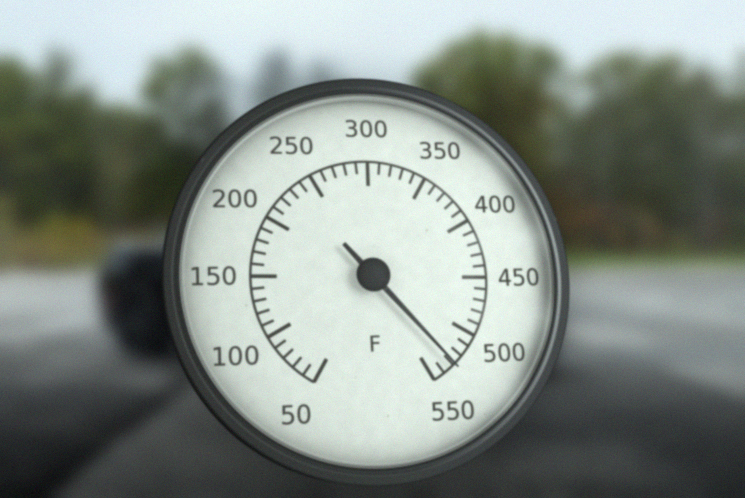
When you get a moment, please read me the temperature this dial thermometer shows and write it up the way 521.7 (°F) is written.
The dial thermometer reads 530 (°F)
